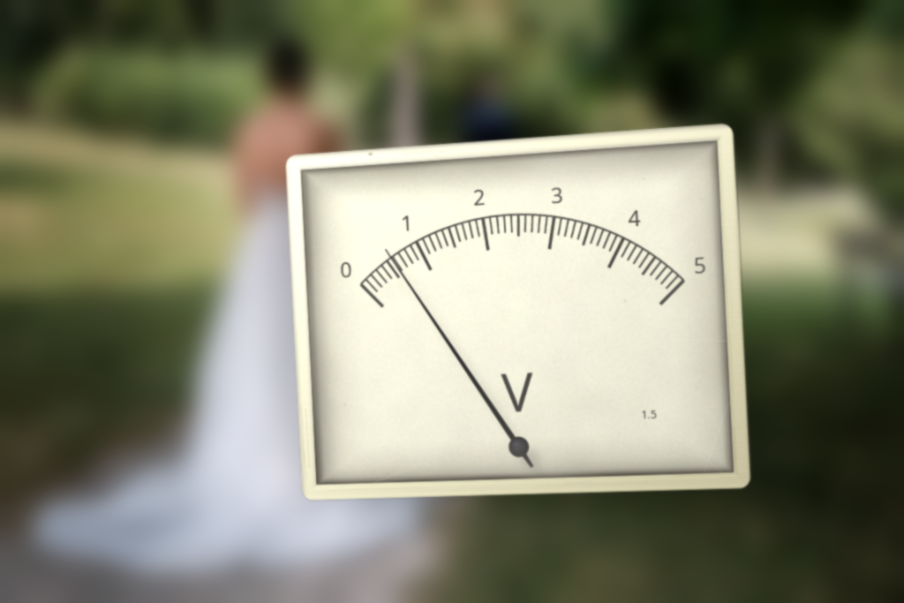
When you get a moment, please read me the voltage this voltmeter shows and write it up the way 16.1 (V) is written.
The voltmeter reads 0.6 (V)
